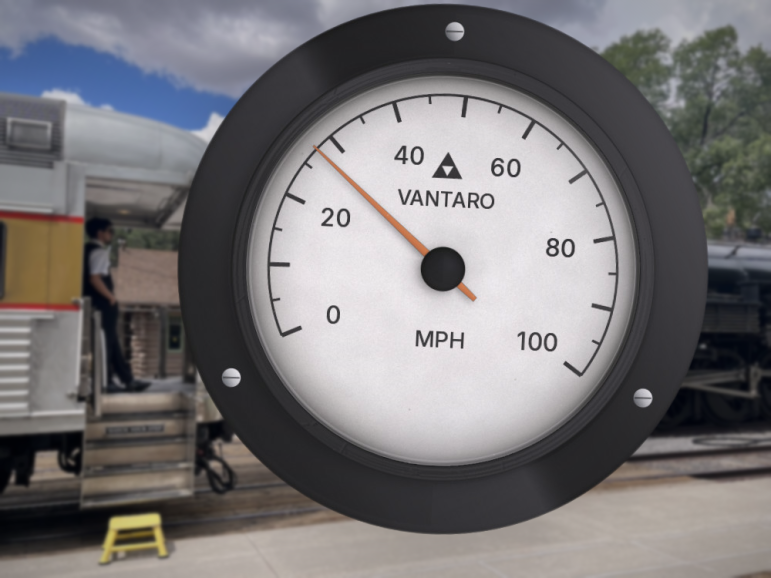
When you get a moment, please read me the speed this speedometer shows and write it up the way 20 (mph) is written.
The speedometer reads 27.5 (mph)
